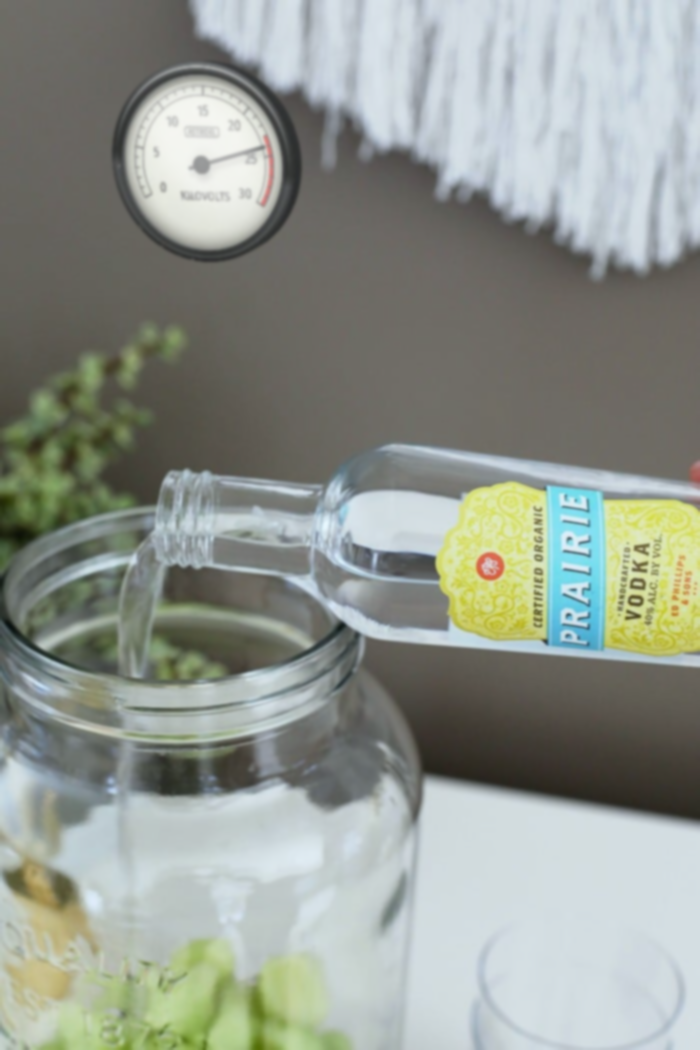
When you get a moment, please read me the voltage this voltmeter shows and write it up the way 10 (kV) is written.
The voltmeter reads 24 (kV)
